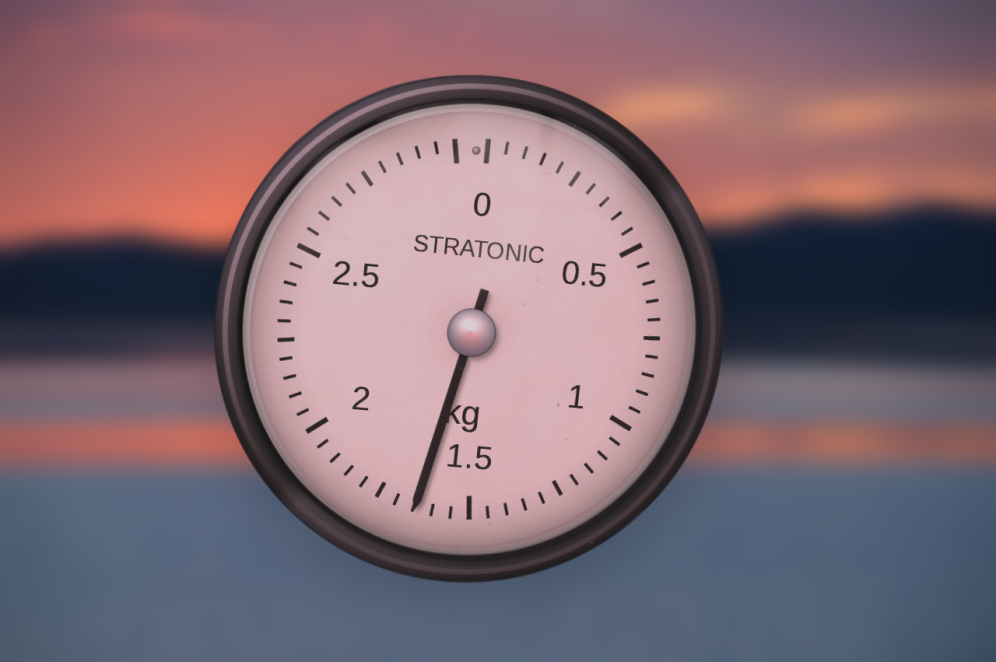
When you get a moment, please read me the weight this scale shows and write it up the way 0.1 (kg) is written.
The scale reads 1.65 (kg)
